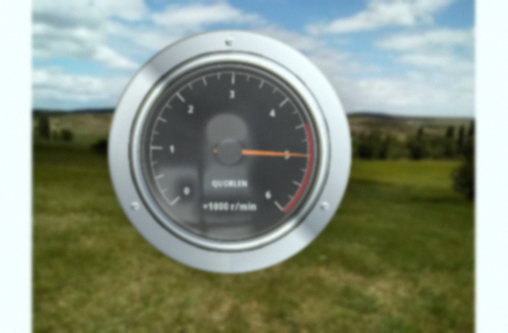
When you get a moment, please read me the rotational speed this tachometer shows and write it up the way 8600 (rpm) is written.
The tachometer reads 5000 (rpm)
